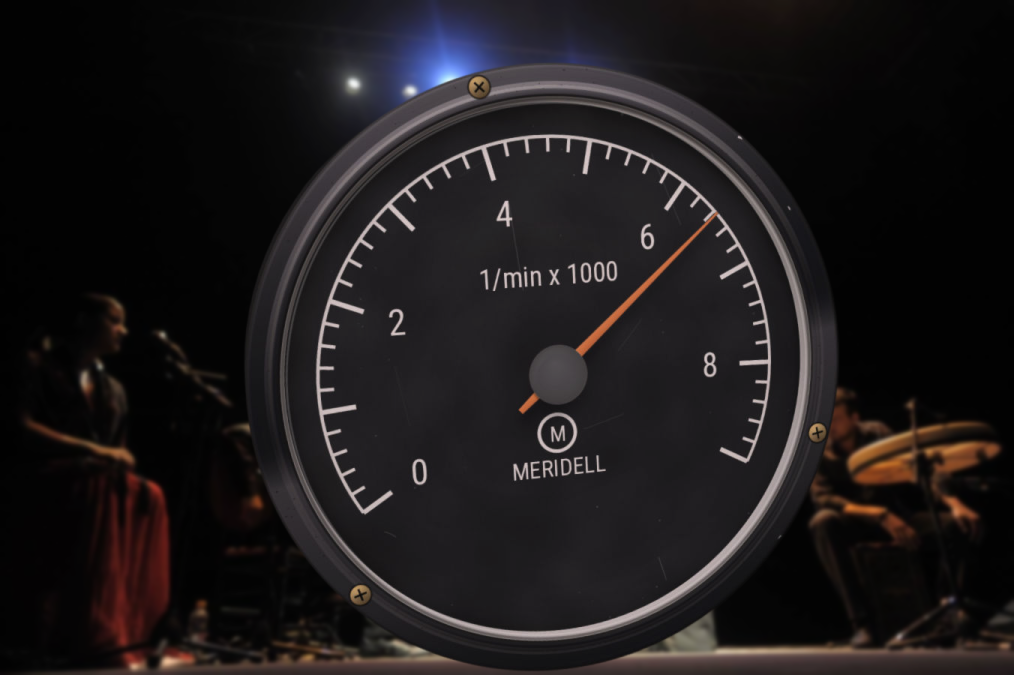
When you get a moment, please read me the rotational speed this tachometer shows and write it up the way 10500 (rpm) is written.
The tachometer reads 6400 (rpm)
